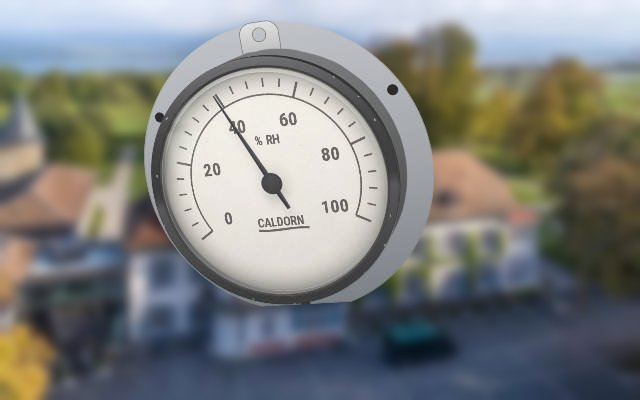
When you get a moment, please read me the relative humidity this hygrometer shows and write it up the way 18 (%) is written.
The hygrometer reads 40 (%)
